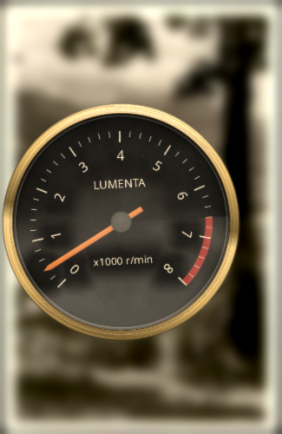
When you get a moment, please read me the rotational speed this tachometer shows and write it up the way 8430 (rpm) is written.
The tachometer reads 400 (rpm)
